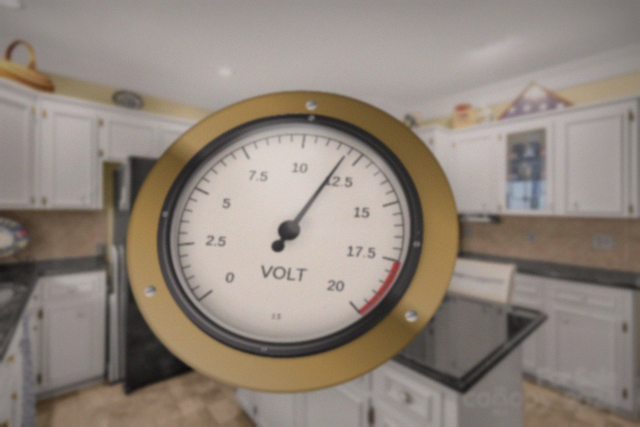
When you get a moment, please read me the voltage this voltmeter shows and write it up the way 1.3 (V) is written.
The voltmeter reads 12 (V)
